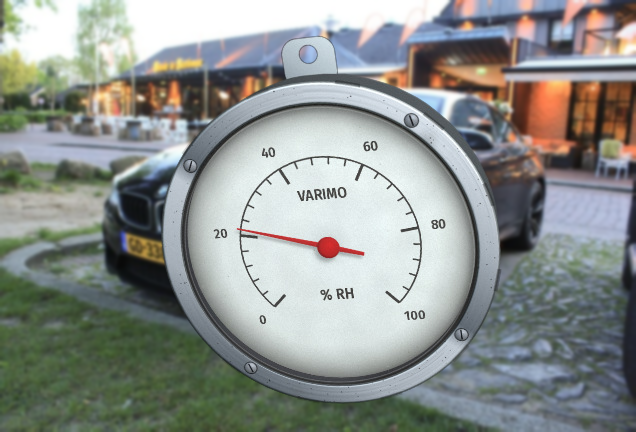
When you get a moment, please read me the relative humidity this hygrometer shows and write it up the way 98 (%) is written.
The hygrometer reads 22 (%)
